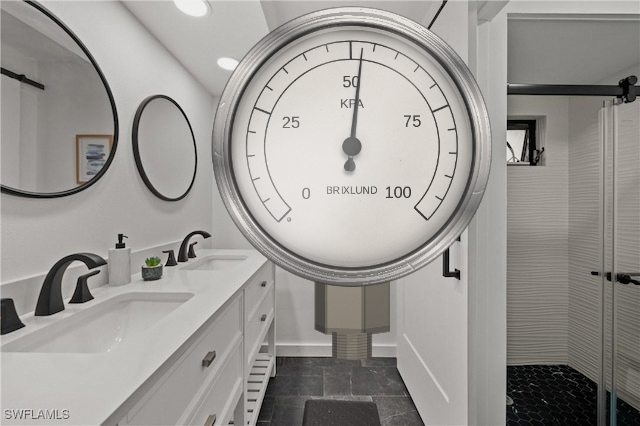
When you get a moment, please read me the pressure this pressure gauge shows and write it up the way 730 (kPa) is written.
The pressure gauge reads 52.5 (kPa)
